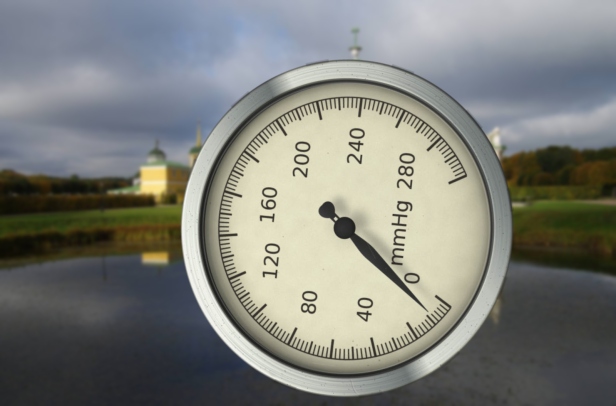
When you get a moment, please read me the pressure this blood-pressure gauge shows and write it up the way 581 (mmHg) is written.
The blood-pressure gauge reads 8 (mmHg)
